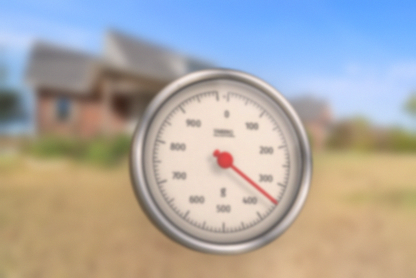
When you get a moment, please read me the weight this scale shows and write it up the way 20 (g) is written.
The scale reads 350 (g)
